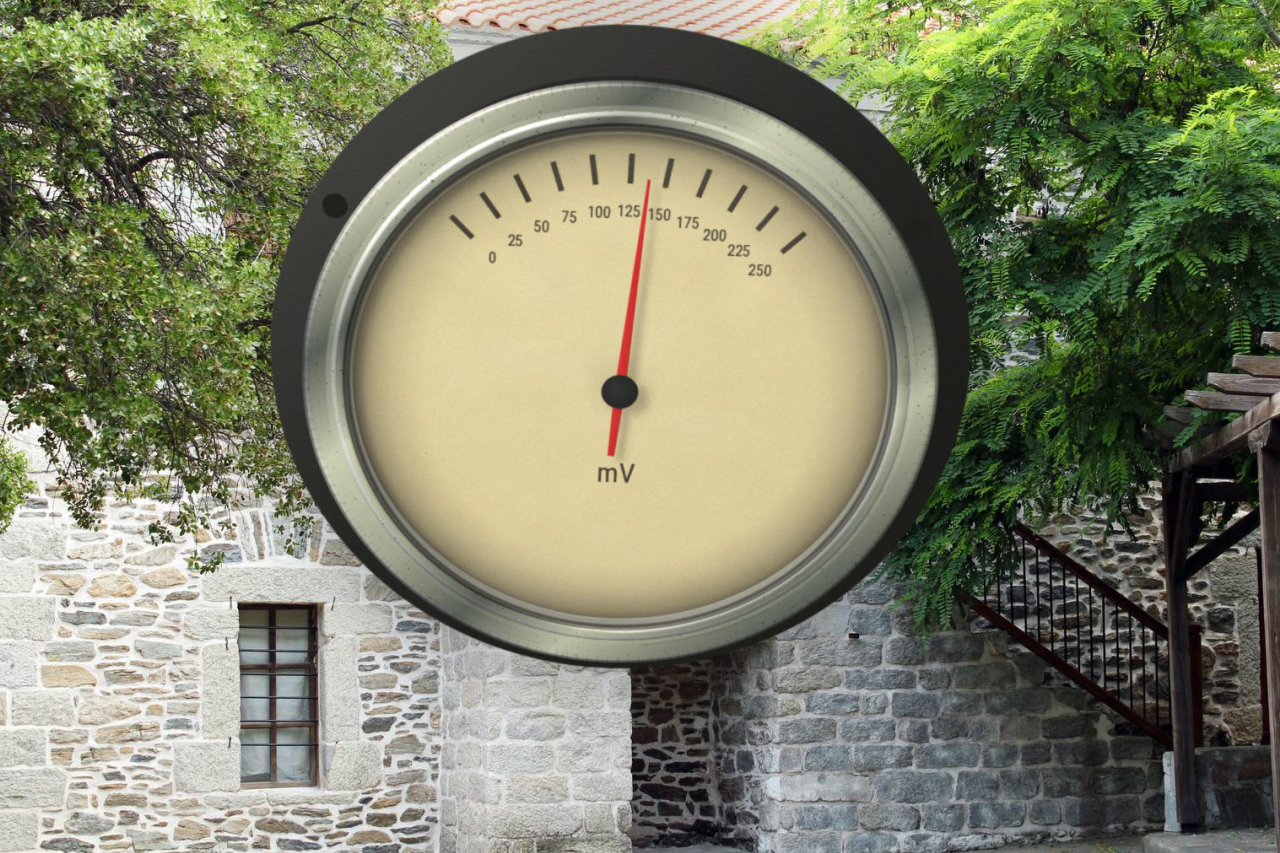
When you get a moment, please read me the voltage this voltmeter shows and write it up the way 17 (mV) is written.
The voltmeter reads 137.5 (mV)
